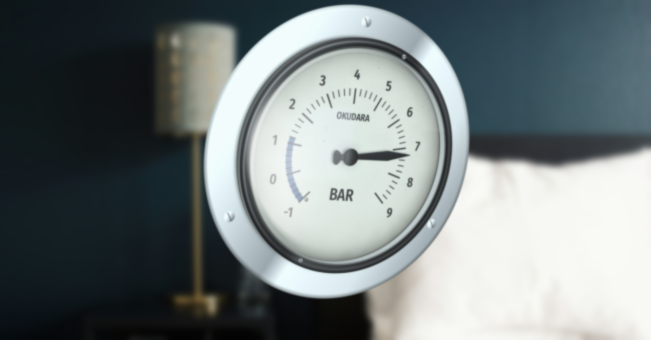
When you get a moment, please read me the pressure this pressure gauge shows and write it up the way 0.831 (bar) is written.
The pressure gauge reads 7.2 (bar)
